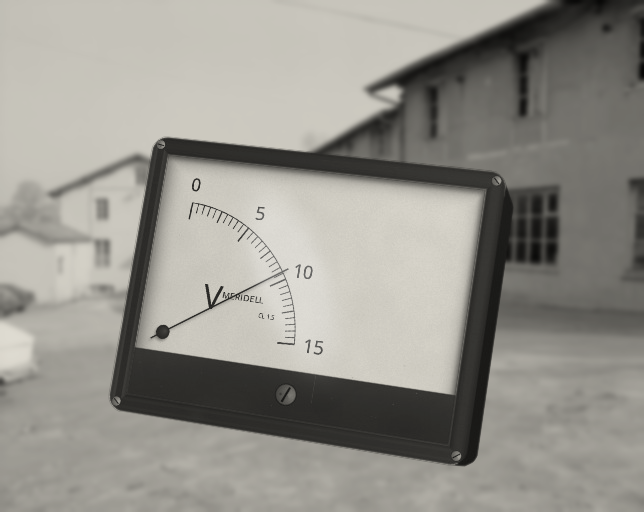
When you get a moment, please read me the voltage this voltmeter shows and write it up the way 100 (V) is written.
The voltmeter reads 9.5 (V)
